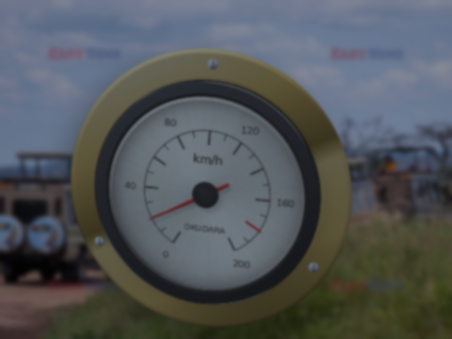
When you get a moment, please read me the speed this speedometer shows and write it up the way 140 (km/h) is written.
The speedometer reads 20 (km/h)
